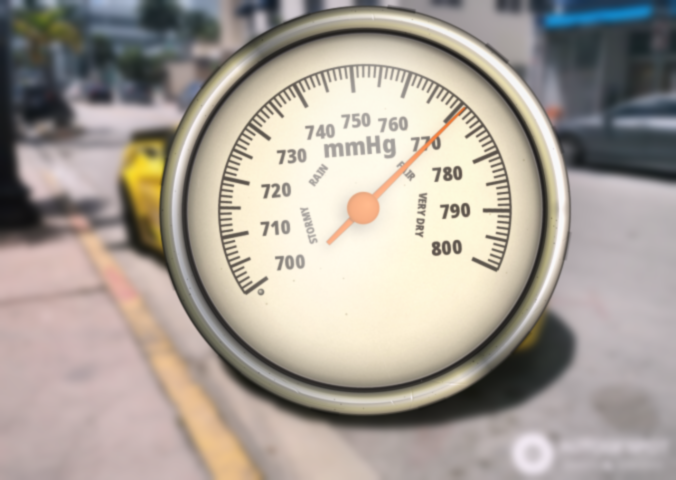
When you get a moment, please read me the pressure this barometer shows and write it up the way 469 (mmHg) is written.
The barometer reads 771 (mmHg)
